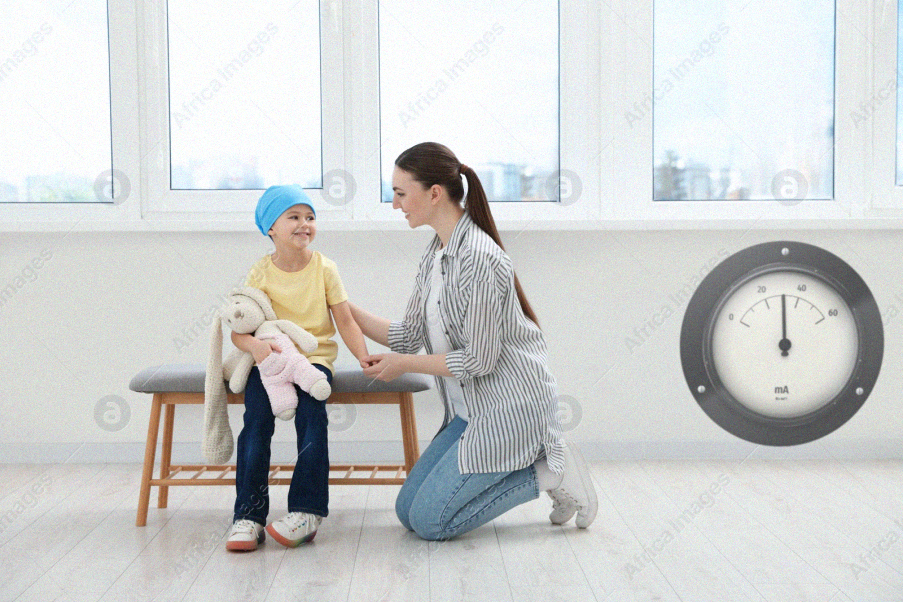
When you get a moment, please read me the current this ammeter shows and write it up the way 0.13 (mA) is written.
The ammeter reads 30 (mA)
